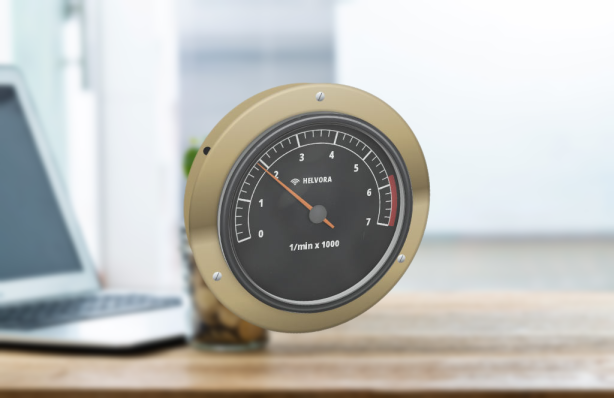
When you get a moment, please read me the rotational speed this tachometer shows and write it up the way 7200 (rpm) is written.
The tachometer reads 1900 (rpm)
